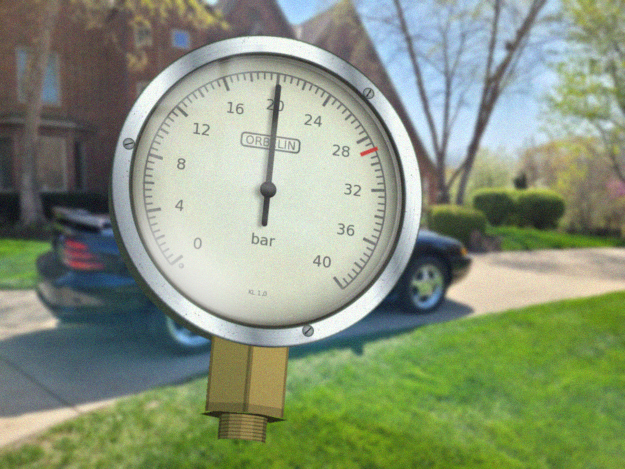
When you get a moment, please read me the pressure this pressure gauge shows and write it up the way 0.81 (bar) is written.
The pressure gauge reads 20 (bar)
